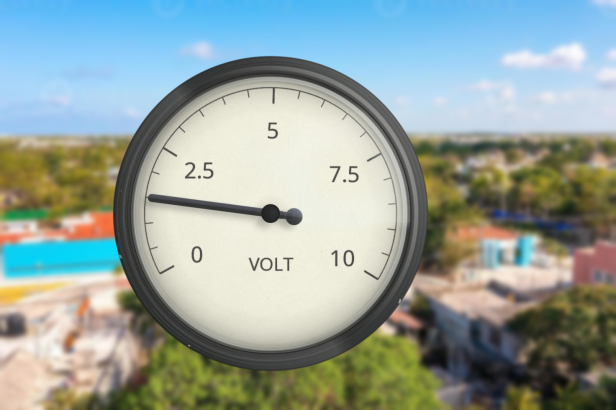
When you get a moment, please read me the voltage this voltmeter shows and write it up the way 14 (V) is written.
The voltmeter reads 1.5 (V)
